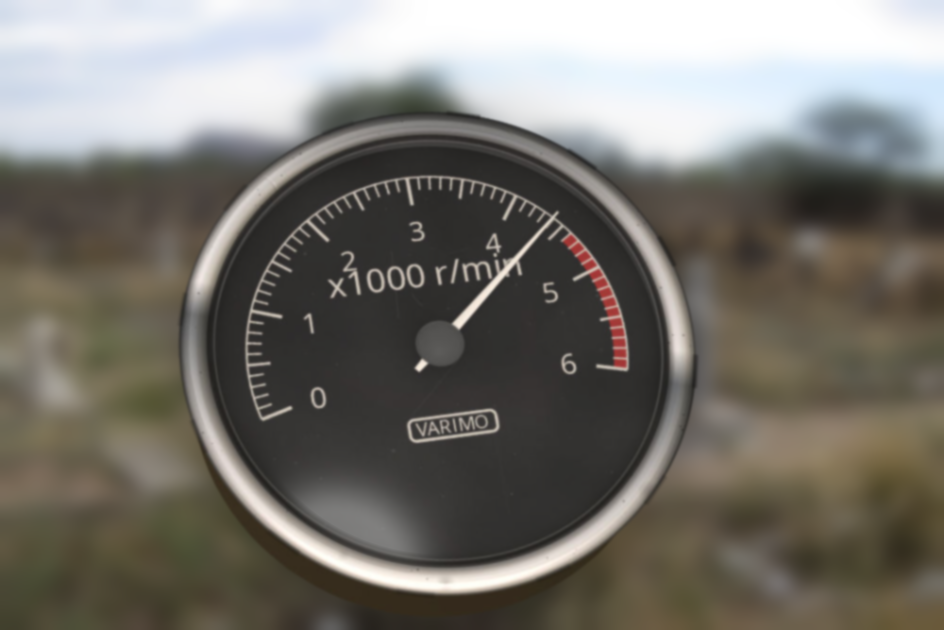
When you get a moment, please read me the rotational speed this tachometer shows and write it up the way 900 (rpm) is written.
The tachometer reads 4400 (rpm)
